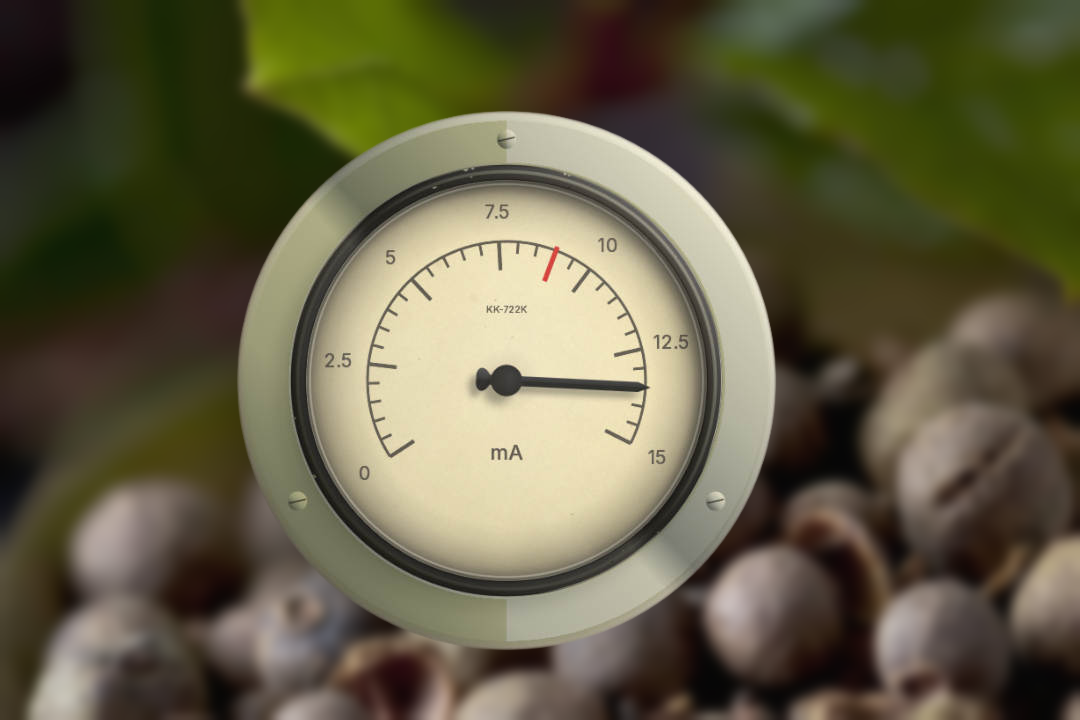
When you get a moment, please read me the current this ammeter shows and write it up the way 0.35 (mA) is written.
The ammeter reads 13.5 (mA)
